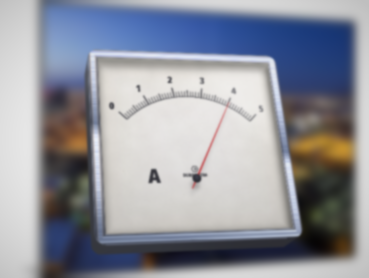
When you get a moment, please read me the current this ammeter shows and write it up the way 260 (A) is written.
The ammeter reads 4 (A)
